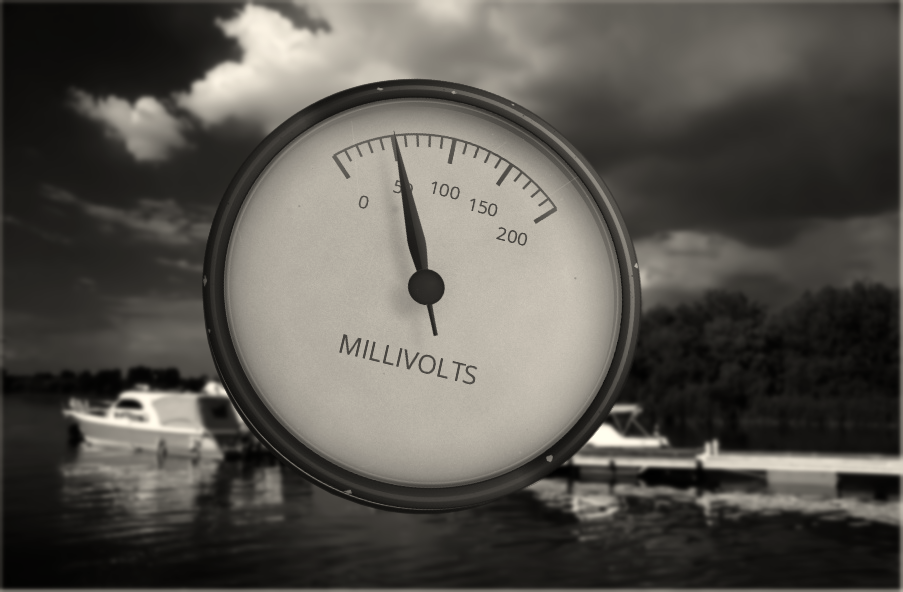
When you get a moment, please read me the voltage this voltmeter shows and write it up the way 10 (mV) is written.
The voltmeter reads 50 (mV)
